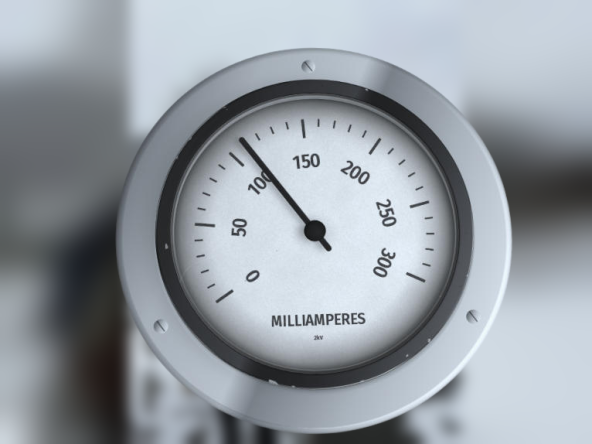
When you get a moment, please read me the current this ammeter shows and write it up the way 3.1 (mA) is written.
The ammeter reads 110 (mA)
